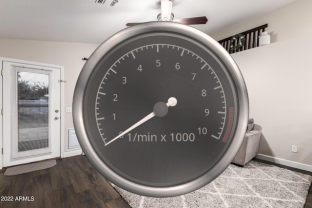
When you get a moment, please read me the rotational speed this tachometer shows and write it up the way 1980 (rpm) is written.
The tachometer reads 0 (rpm)
